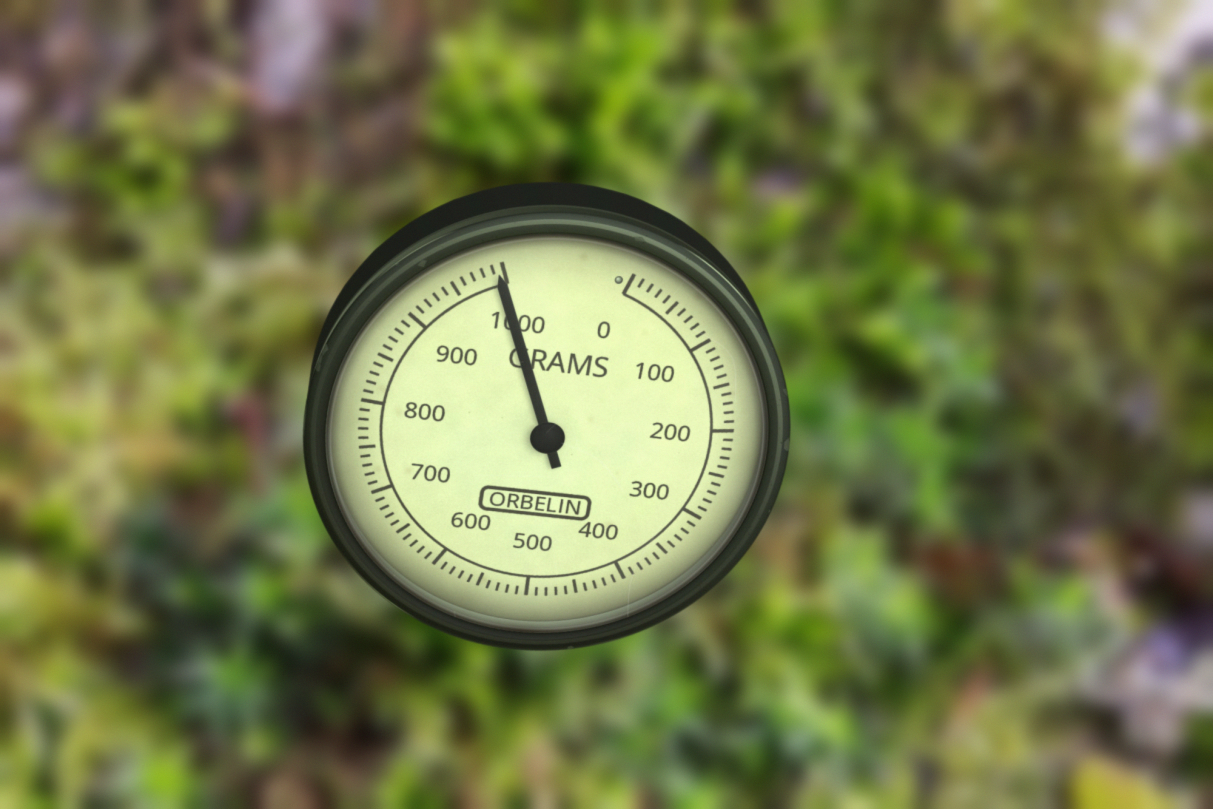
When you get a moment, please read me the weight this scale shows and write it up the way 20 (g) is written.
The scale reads 995 (g)
